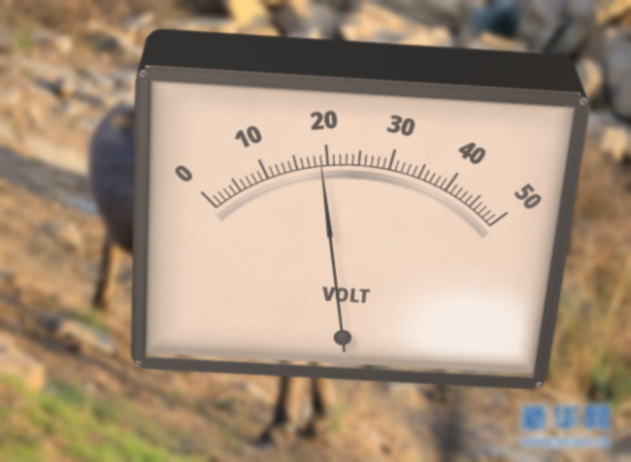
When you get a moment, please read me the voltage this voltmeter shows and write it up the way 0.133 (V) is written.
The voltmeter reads 19 (V)
